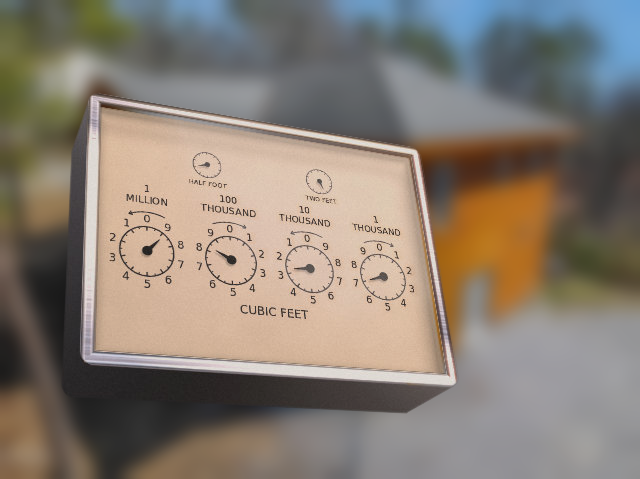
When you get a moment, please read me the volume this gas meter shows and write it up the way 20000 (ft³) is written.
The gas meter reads 882700 (ft³)
